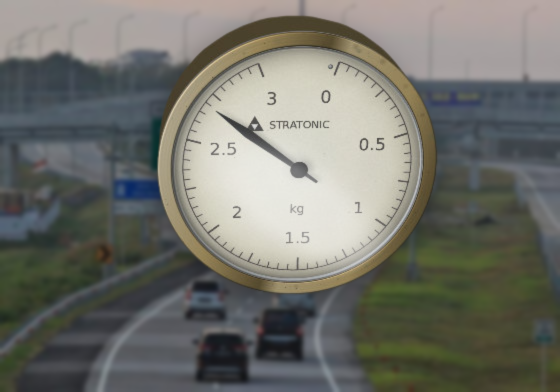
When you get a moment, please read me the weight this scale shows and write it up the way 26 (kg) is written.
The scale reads 2.7 (kg)
